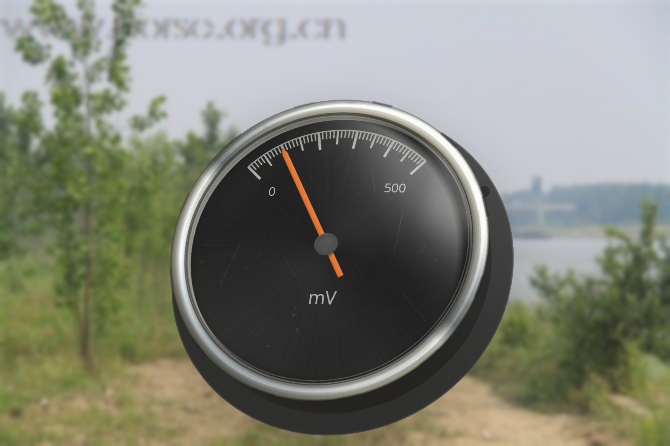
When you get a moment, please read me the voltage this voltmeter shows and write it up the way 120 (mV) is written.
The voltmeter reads 100 (mV)
